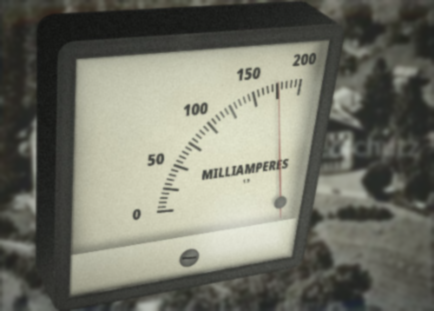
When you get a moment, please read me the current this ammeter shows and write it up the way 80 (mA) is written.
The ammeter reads 175 (mA)
